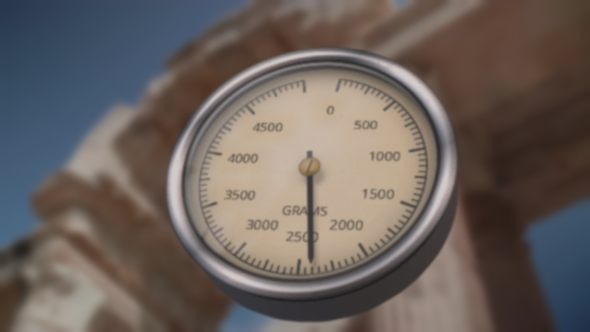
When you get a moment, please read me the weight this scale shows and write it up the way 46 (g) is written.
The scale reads 2400 (g)
